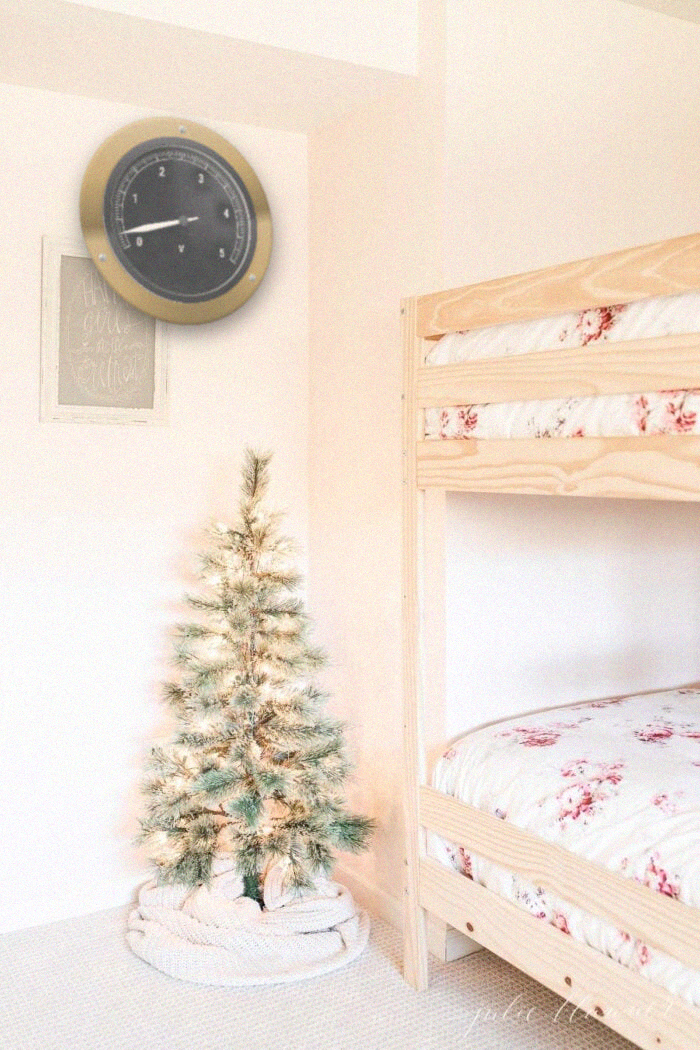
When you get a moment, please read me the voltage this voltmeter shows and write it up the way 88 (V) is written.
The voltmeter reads 0.25 (V)
